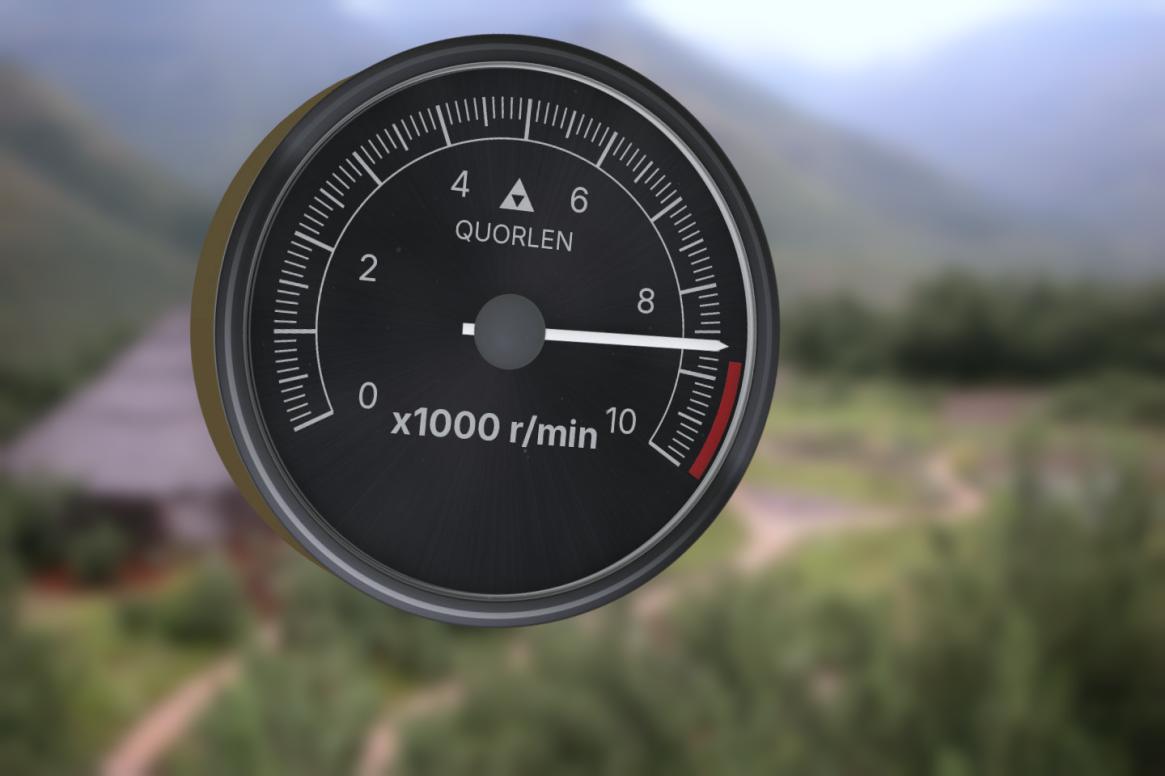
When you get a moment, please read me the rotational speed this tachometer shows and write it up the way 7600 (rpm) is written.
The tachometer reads 8650 (rpm)
